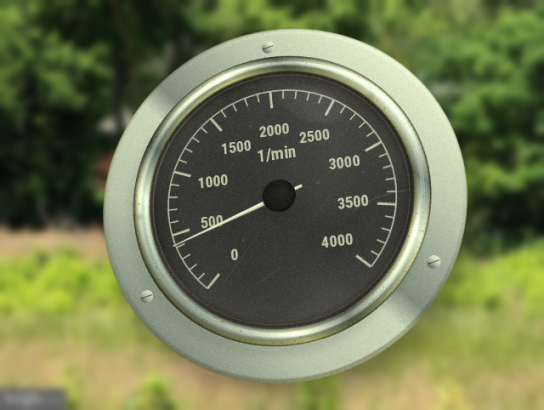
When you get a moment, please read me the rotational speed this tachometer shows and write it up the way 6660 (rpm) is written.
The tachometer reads 400 (rpm)
